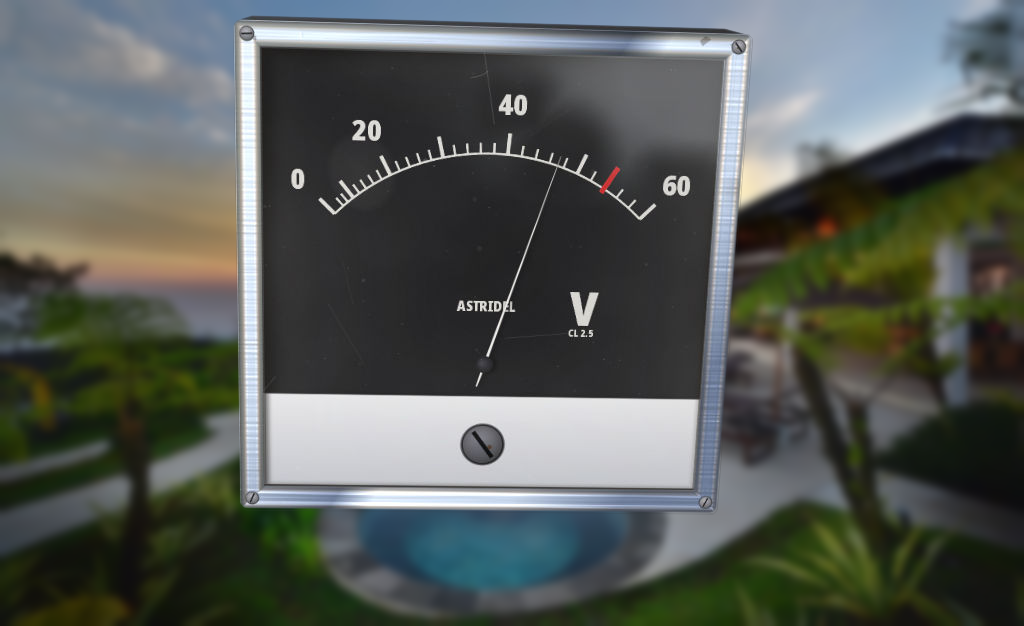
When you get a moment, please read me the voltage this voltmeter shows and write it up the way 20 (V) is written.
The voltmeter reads 47 (V)
